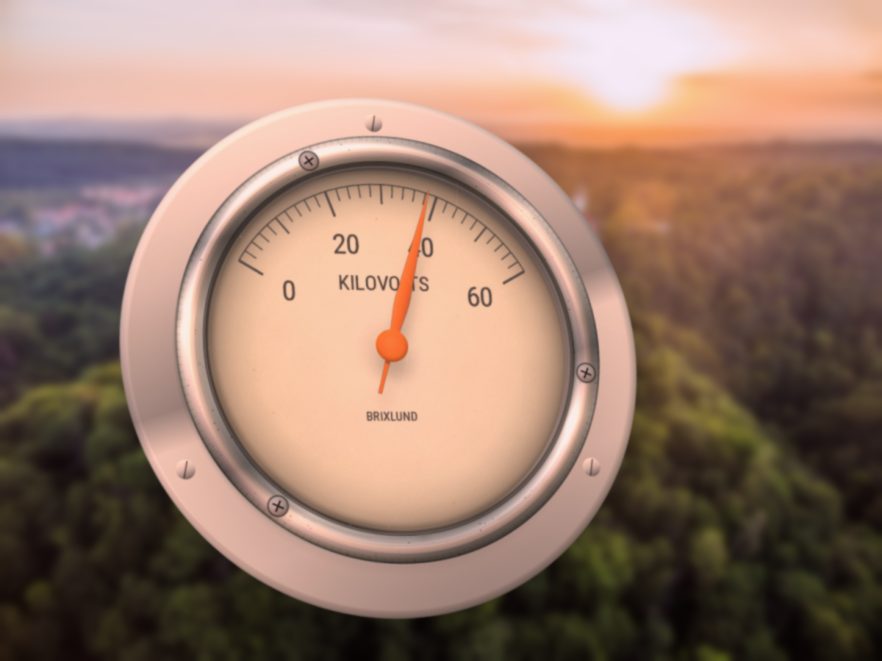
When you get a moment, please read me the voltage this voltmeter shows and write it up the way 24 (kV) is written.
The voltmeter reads 38 (kV)
